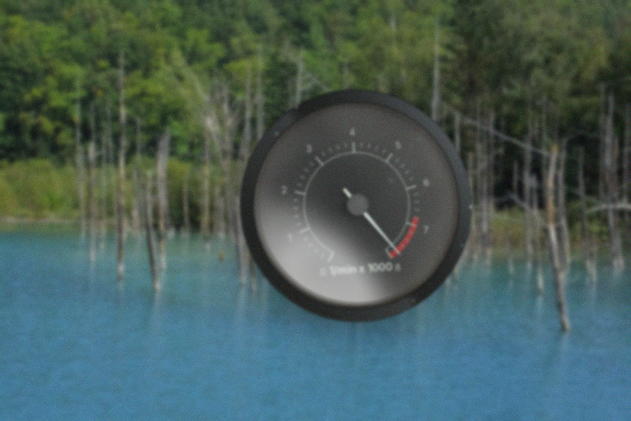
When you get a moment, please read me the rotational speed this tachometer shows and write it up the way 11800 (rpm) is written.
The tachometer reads 7800 (rpm)
